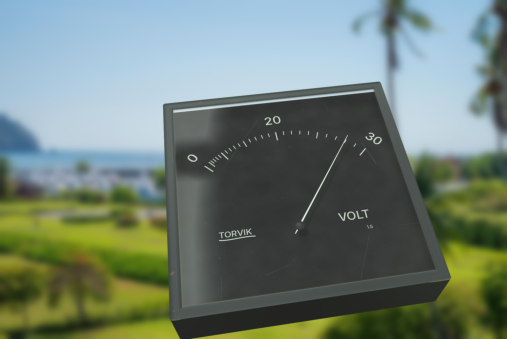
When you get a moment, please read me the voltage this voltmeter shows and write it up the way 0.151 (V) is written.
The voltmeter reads 28 (V)
